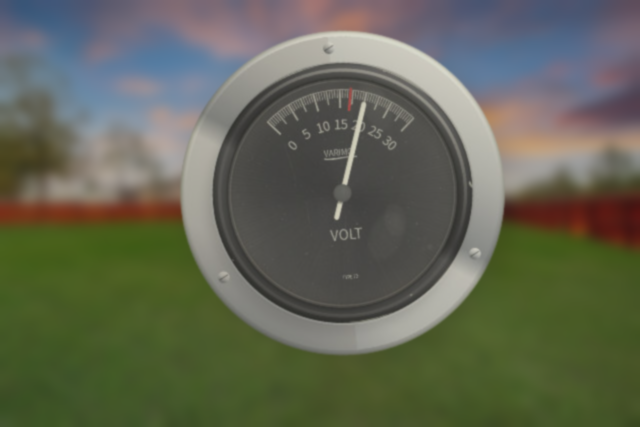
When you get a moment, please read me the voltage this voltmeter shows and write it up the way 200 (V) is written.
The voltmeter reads 20 (V)
